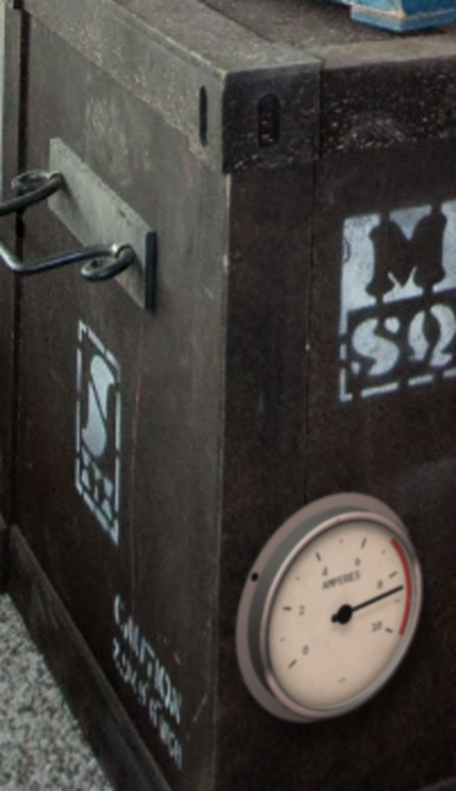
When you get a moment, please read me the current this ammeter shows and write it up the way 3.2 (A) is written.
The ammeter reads 8.5 (A)
